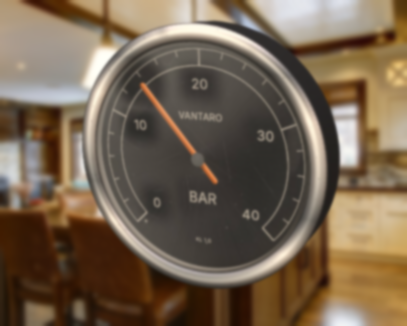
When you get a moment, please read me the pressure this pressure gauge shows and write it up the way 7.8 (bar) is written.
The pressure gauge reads 14 (bar)
